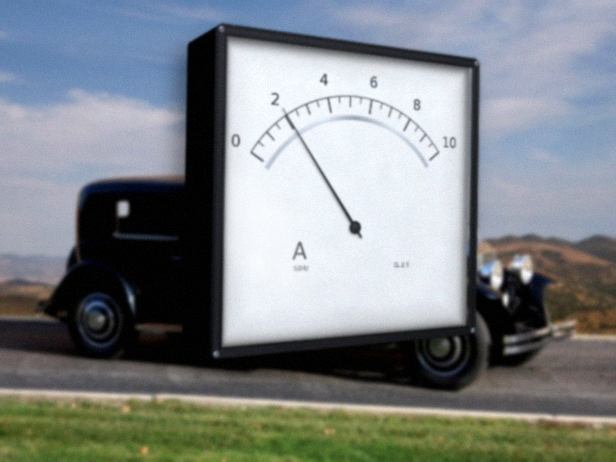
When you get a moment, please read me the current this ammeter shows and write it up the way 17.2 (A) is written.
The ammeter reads 2 (A)
